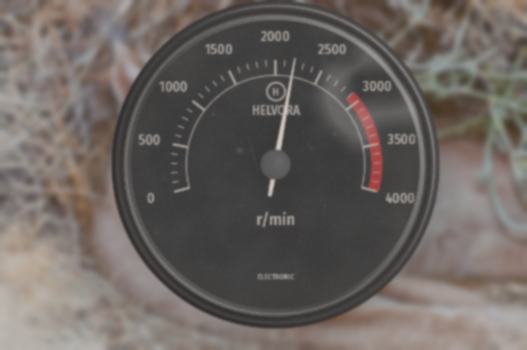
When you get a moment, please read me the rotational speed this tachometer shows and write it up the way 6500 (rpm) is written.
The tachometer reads 2200 (rpm)
